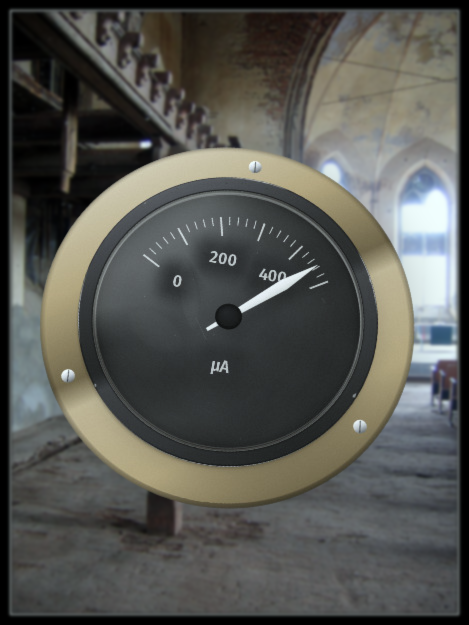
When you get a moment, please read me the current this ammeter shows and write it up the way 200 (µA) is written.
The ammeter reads 460 (µA)
